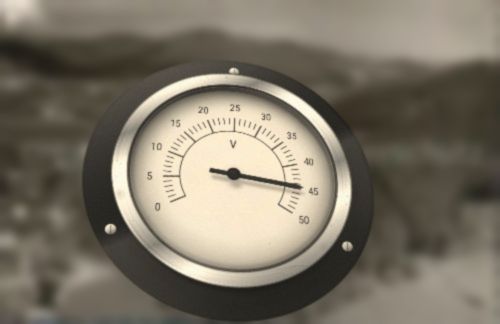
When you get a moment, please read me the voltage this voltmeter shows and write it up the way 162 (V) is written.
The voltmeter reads 45 (V)
